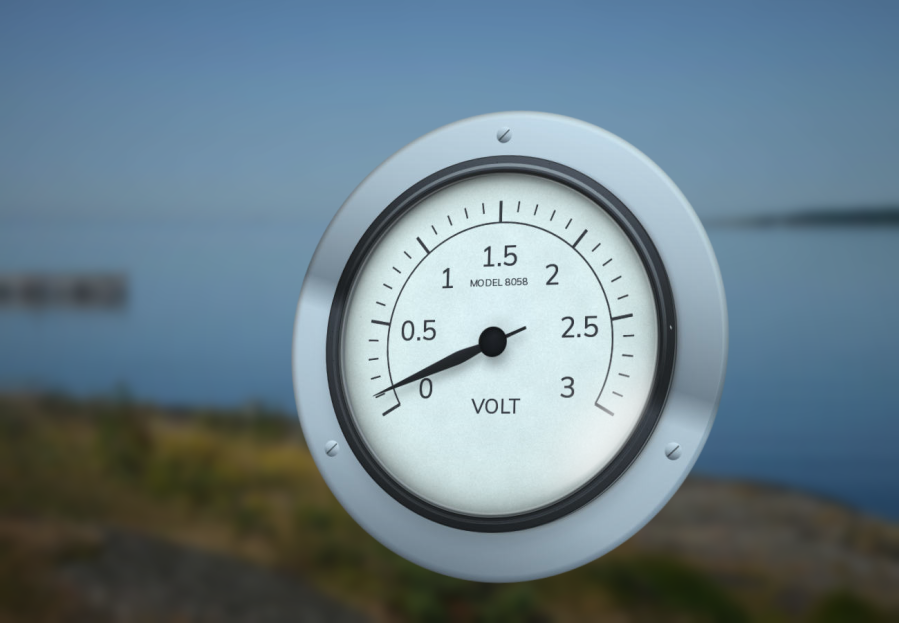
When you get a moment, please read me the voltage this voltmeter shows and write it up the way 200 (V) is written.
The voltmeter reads 0.1 (V)
